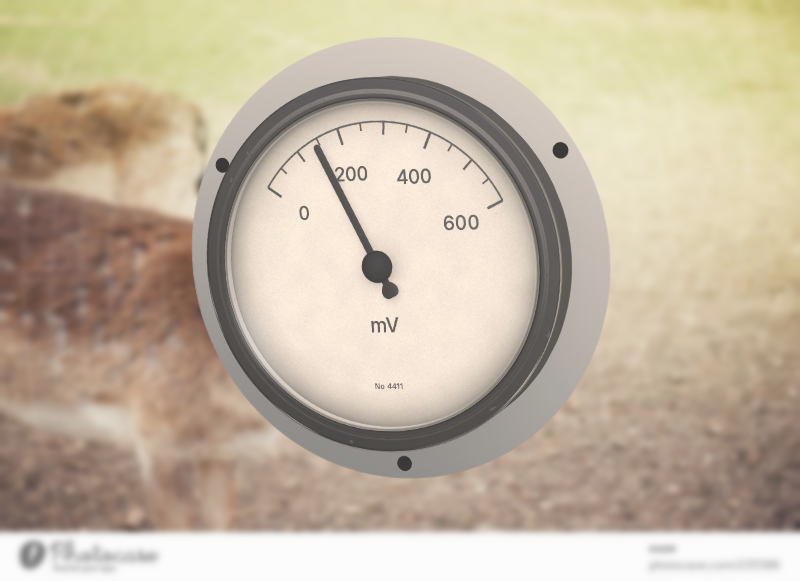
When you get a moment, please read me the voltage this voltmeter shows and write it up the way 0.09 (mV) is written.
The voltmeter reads 150 (mV)
